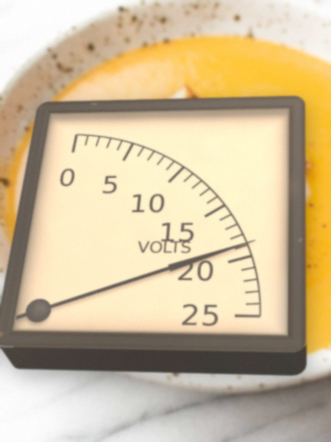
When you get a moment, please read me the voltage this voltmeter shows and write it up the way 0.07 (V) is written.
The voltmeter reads 19 (V)
